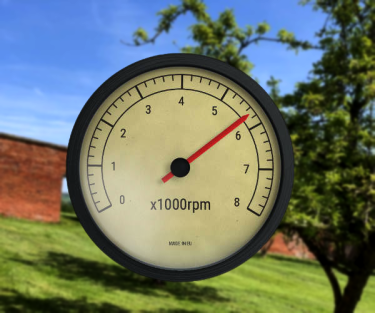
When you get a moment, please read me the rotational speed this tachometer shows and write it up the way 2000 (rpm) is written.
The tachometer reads 5700 (rpm)
